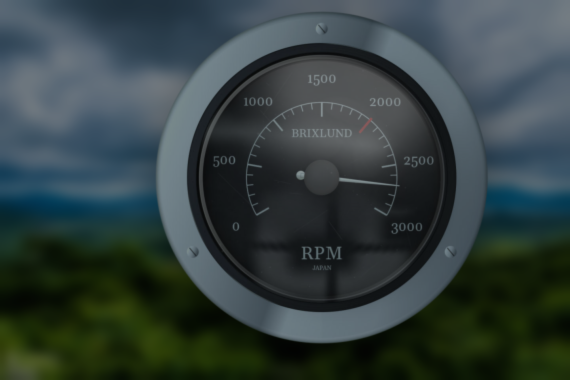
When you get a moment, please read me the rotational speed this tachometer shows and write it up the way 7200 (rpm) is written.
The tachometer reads 2700 (rpm)
